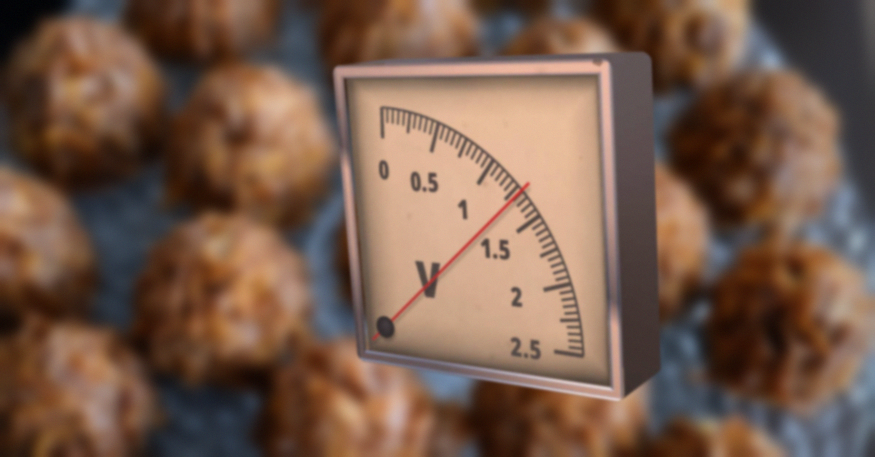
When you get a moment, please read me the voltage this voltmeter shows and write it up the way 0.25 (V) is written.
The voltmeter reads 1.3 (V)
